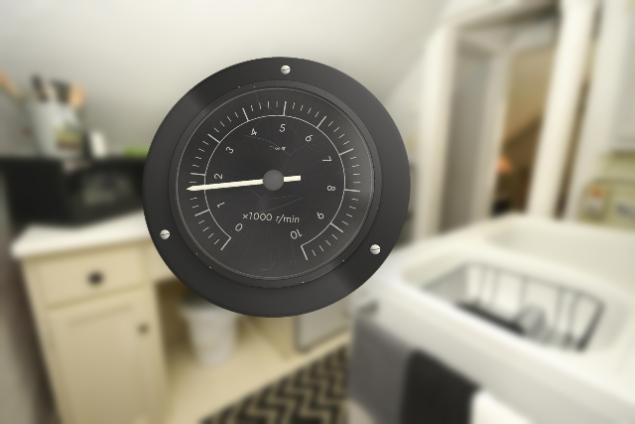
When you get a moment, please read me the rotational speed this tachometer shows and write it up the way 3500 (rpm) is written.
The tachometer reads 1600 (rpm)
